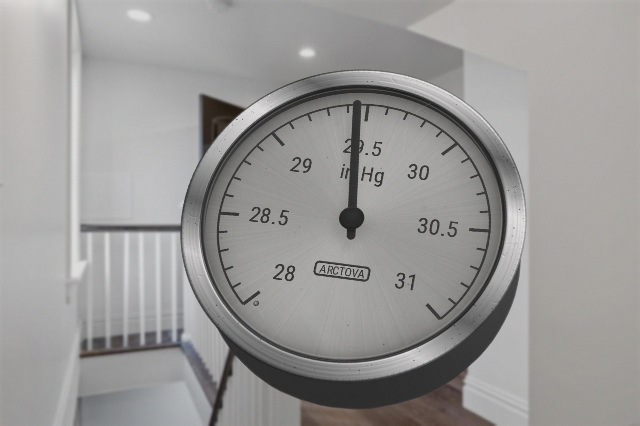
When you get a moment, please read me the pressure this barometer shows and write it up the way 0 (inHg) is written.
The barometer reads 29.45 (inHg)
